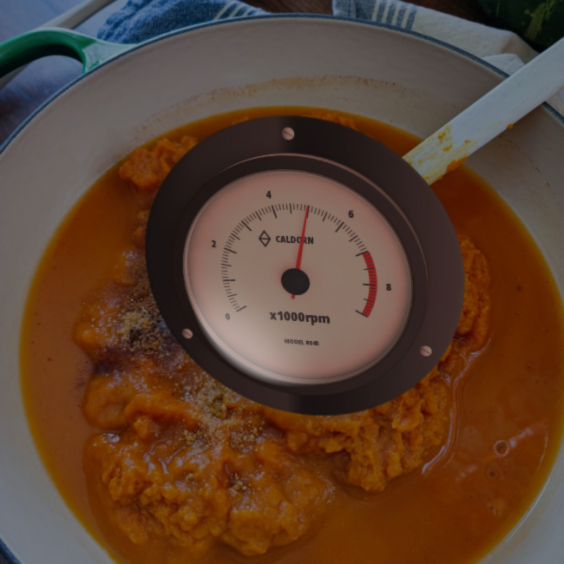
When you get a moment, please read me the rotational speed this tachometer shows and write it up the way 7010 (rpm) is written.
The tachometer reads 5000 (rpm)
